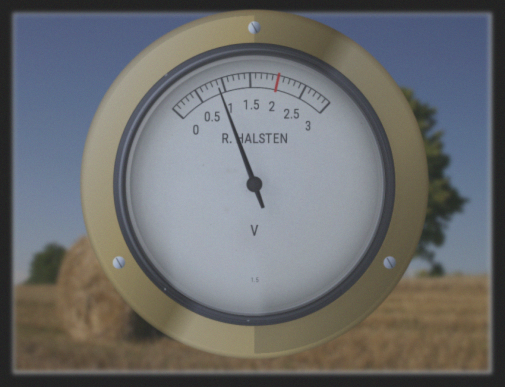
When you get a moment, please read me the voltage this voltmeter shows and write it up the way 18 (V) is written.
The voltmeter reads 0.9 (V)
